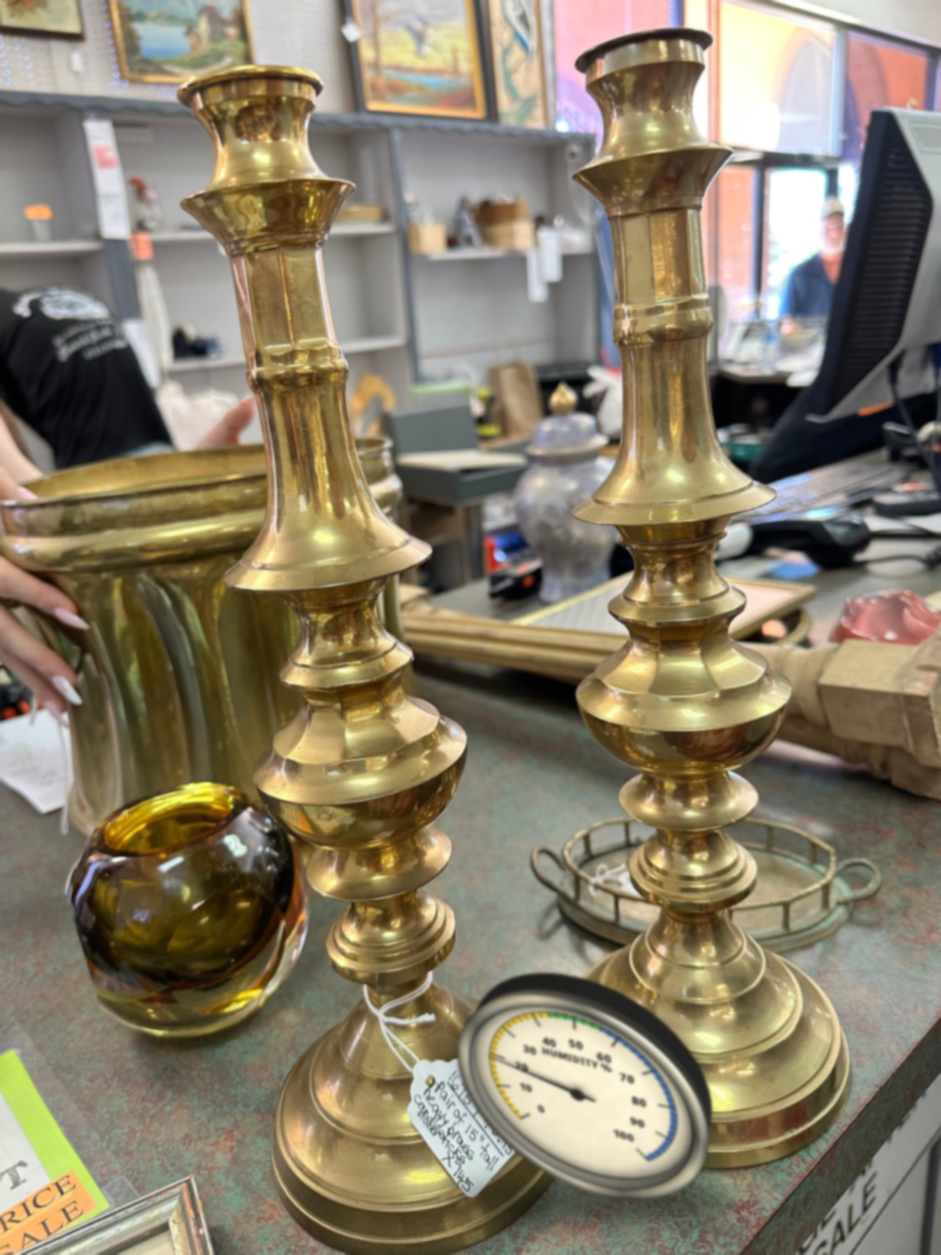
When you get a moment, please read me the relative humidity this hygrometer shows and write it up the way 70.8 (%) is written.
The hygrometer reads 20 (%)
